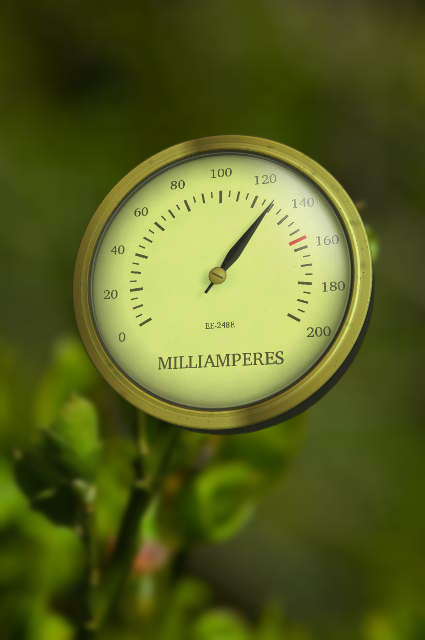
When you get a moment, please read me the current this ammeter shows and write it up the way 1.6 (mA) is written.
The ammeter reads 130 (mA)
